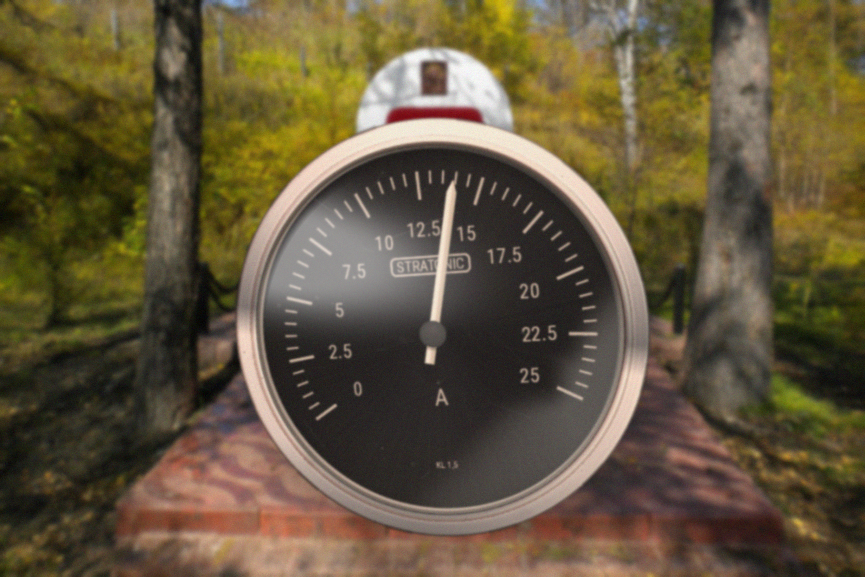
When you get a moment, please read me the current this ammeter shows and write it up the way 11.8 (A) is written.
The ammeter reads 14 (A)
